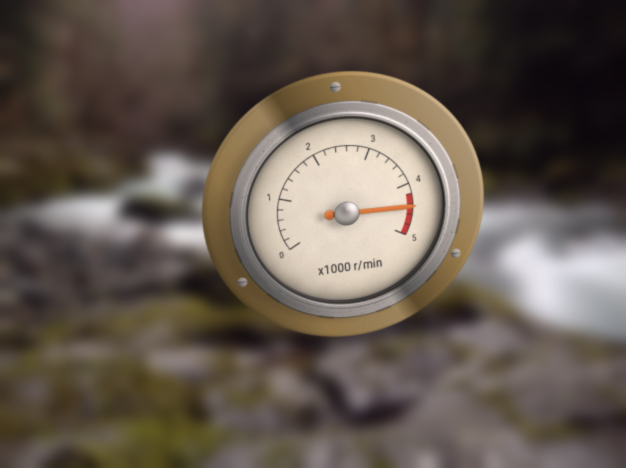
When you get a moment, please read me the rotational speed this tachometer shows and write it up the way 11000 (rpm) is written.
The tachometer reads 4400 (rpm)
